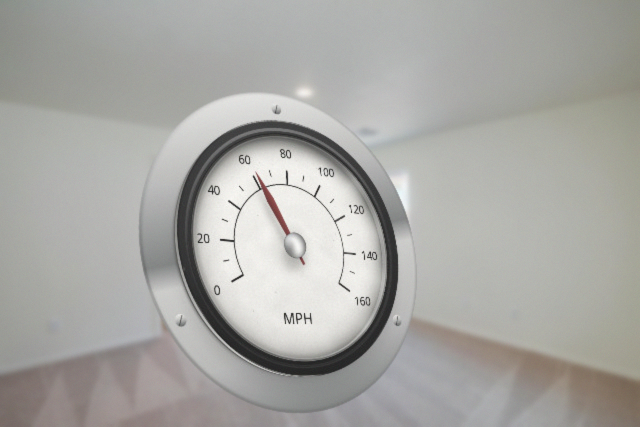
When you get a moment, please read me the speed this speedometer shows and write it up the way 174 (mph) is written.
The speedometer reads 60 (mph)
